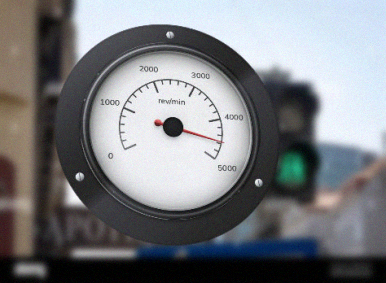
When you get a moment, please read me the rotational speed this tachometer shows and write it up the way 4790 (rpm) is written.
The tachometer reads 4600 (rpm)
